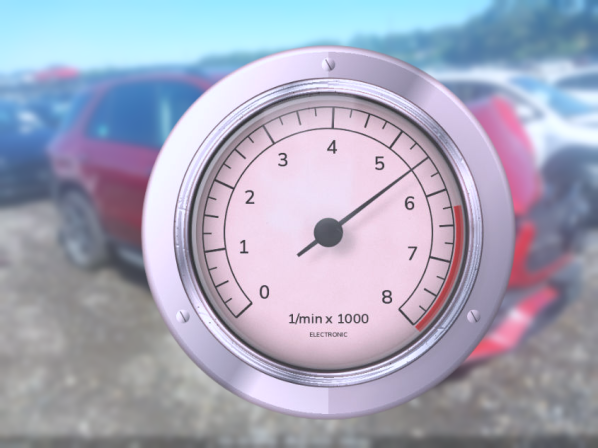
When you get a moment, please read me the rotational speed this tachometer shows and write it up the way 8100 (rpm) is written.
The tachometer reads 5500 (rpm)
